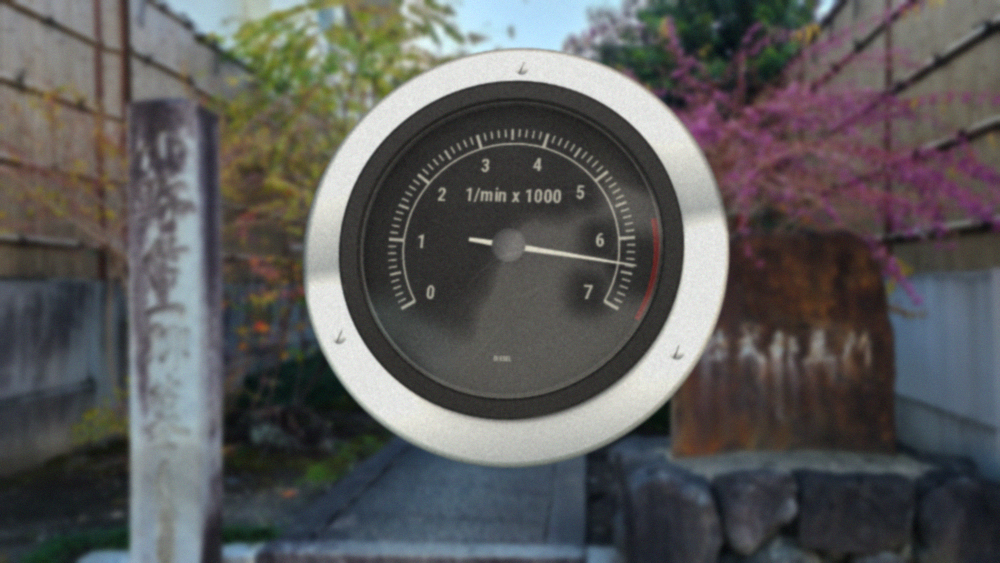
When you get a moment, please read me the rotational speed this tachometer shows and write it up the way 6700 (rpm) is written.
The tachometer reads 6400 (rpm)
